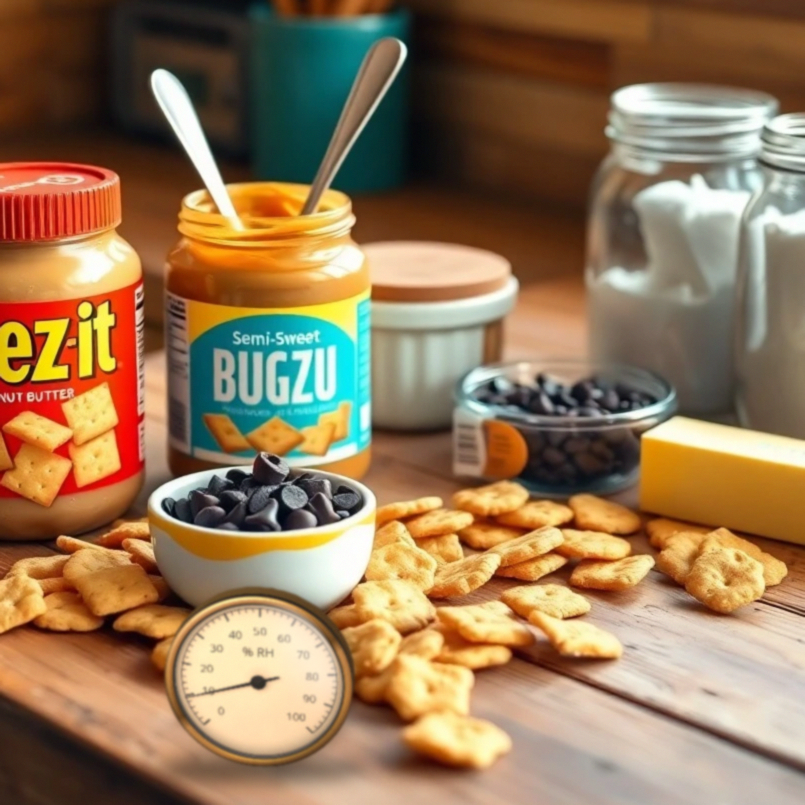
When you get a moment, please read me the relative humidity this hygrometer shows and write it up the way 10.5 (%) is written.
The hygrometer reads 10 (%)
